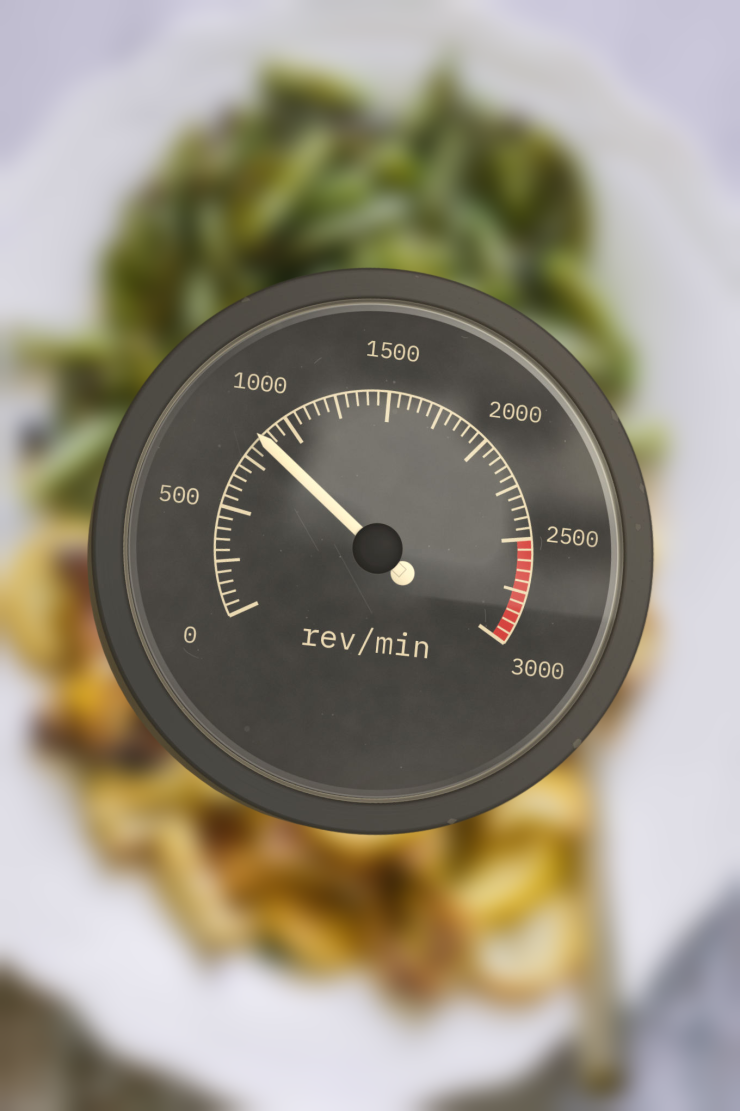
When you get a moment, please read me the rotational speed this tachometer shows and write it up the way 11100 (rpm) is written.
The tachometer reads 850 (rpm)
